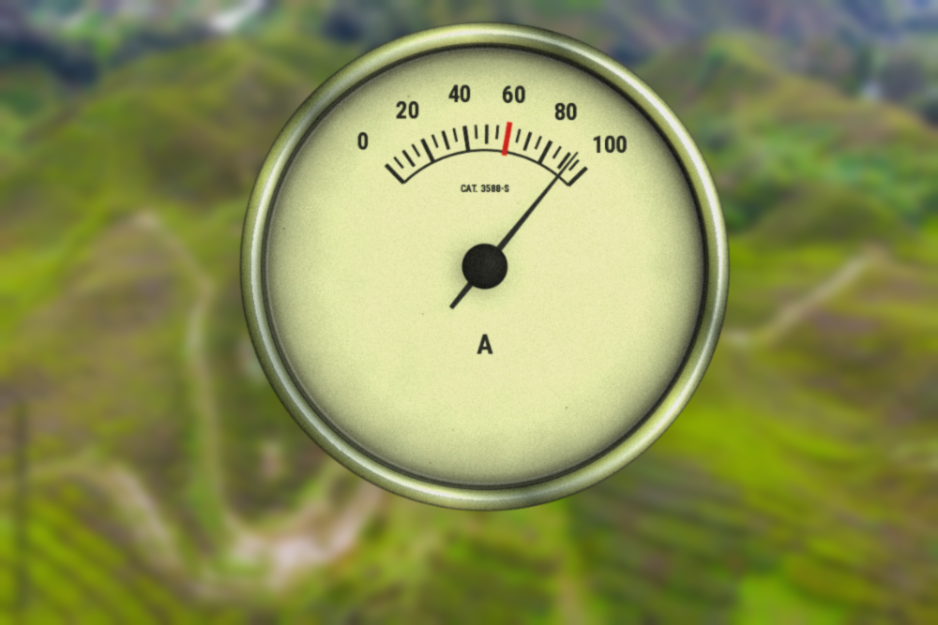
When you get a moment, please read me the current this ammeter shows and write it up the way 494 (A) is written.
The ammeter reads 92.5 (A)
